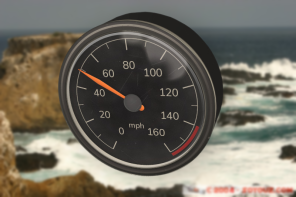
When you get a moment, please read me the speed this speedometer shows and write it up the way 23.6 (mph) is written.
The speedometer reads 50 (mph)
